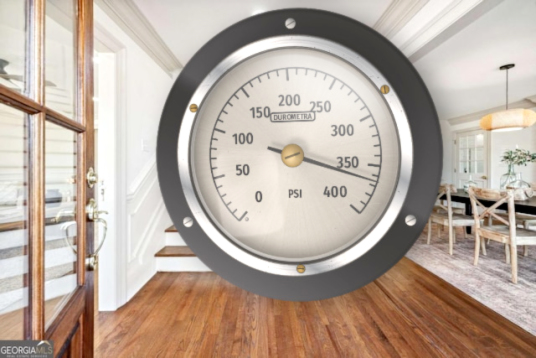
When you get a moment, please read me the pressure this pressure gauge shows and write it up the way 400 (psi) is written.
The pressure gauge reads 365 (psi)
